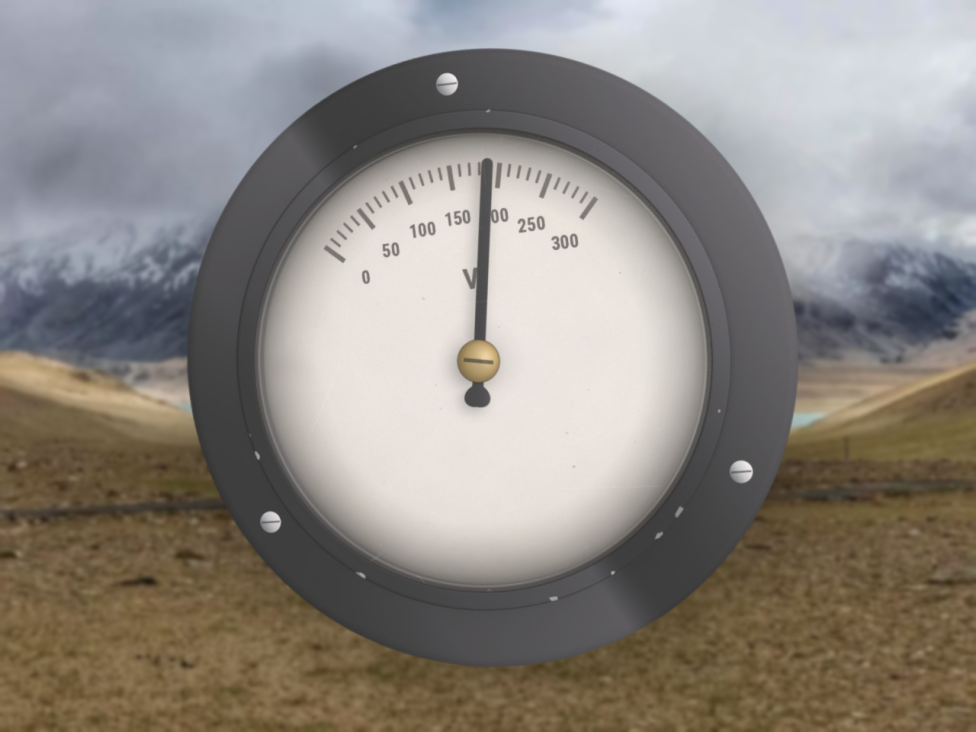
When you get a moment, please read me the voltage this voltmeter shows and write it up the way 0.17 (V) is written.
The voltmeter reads 190 (V)
